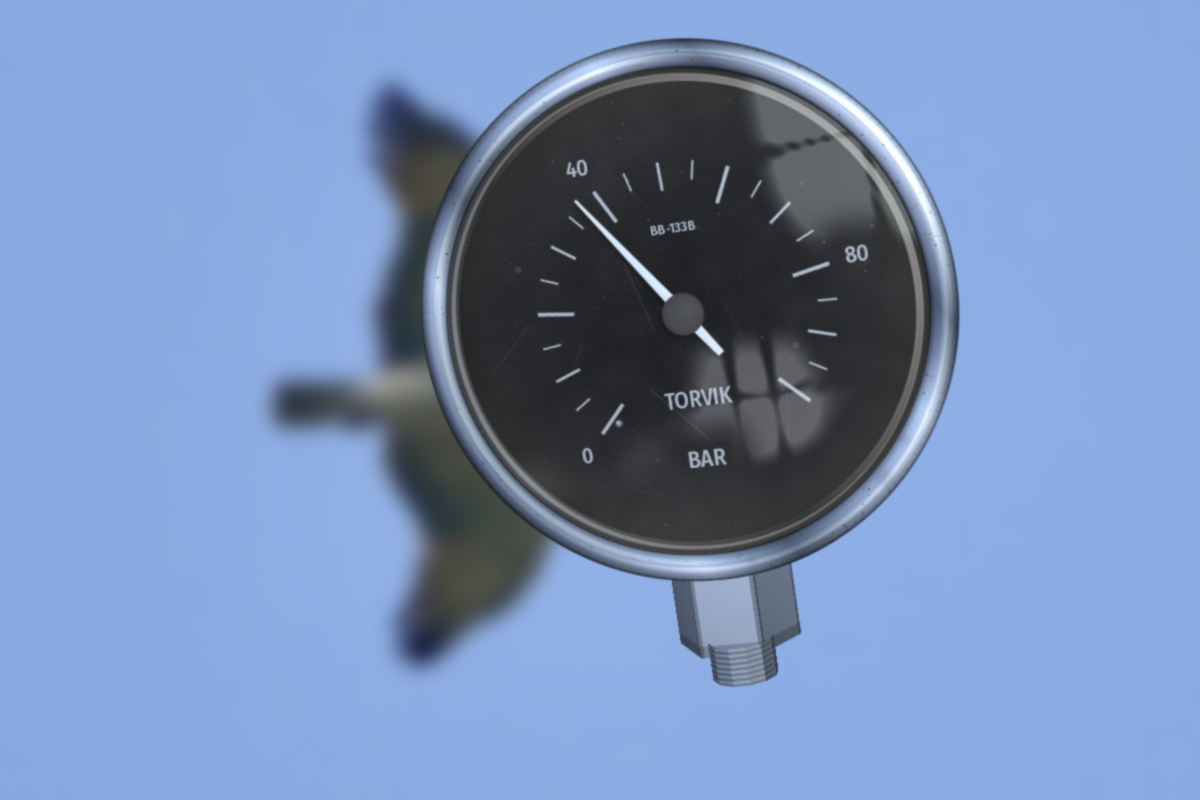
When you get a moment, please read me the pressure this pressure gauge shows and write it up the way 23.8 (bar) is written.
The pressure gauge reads 37.5 (bar)
